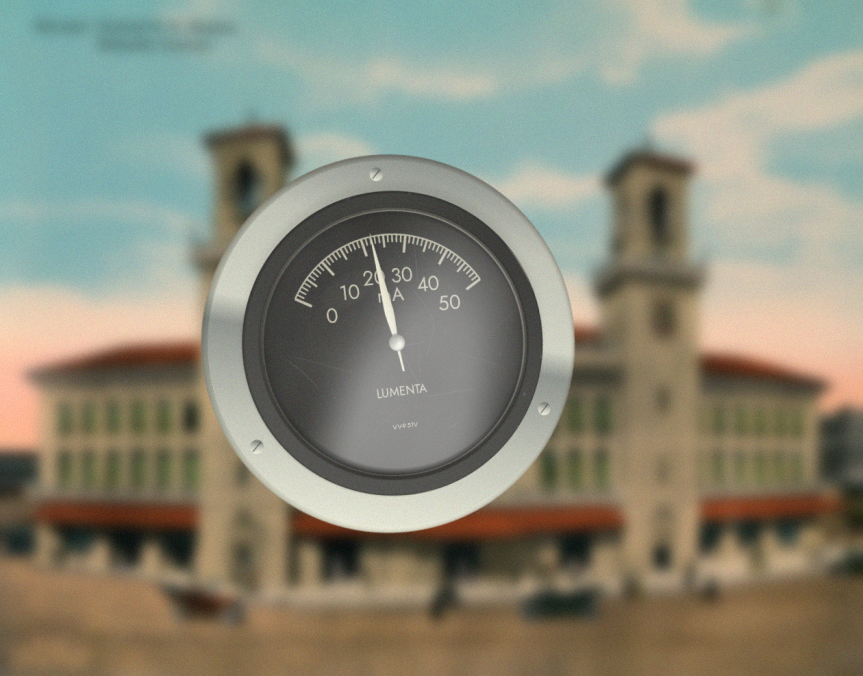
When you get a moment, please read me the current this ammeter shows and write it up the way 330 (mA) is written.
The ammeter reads 22 (mA)
